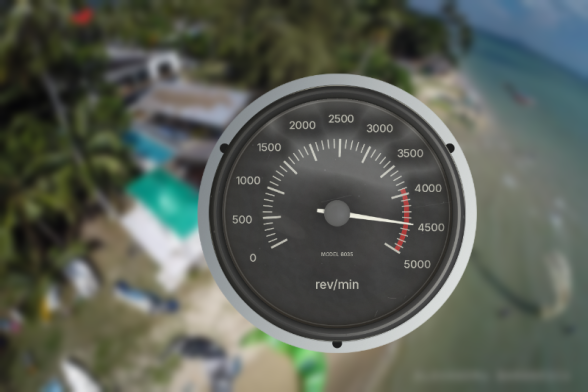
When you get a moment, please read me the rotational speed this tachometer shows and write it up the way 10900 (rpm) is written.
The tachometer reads 4500 (rpm)
